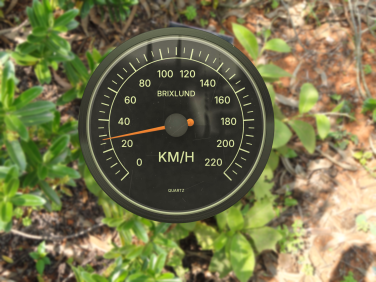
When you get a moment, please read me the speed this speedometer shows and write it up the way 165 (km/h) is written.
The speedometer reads 27.5 (km/h)
